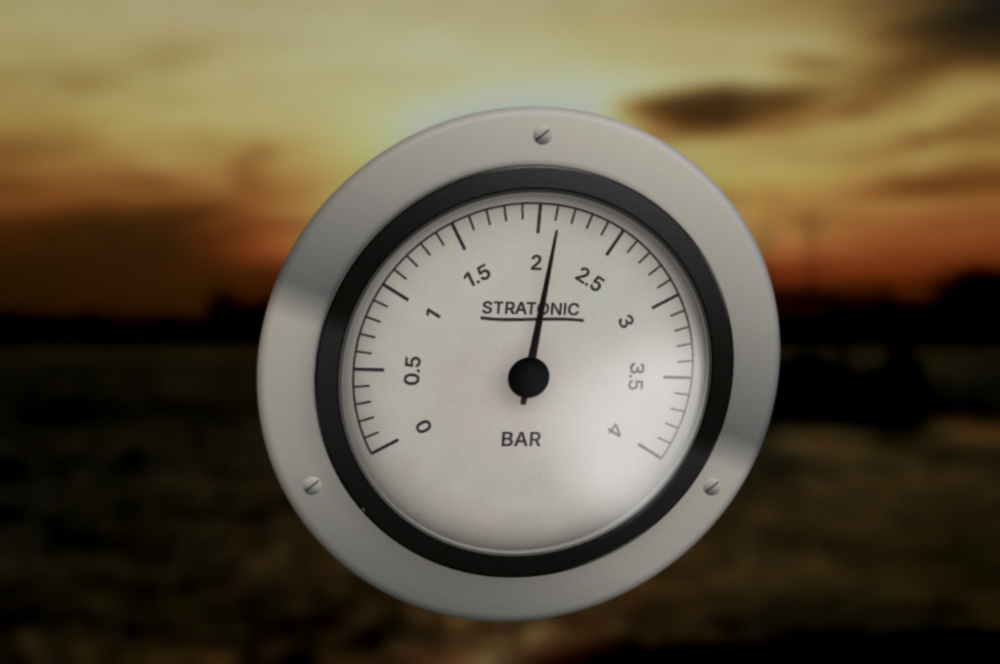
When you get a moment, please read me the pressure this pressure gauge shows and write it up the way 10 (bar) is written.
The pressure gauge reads 2.1 (bar)
